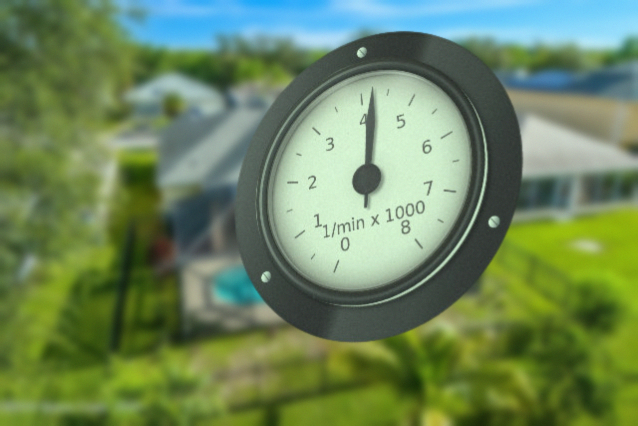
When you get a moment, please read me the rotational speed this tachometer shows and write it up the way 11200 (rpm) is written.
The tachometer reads 4250 (rpm)
